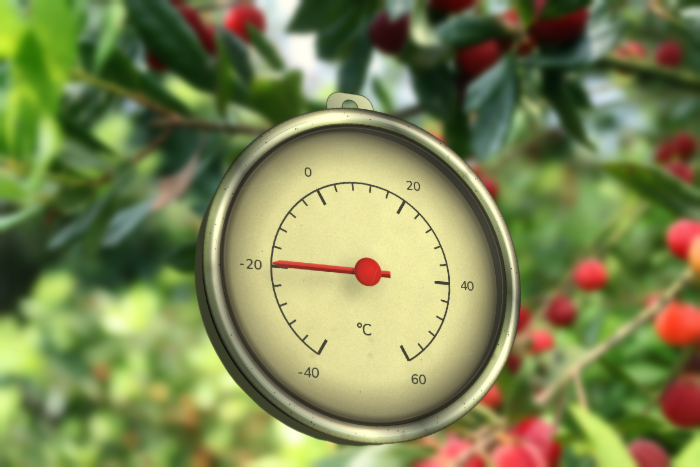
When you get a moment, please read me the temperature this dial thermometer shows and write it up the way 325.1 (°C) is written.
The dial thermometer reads -20 (°C)
